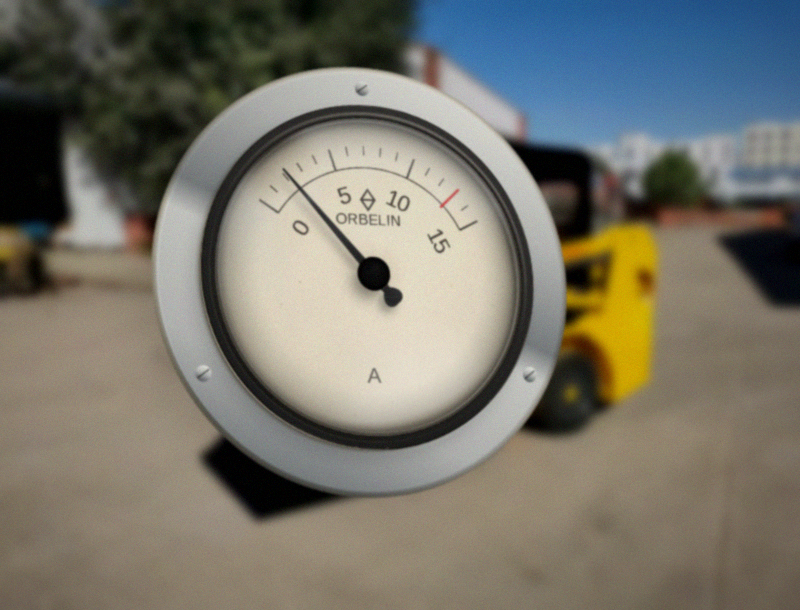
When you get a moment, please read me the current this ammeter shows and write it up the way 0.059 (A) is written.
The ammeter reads 2 (A)
